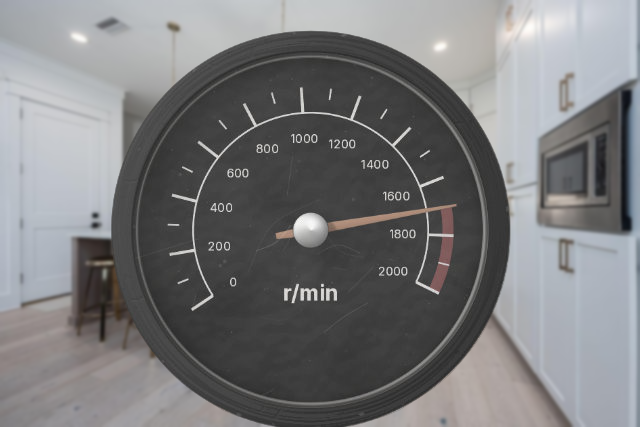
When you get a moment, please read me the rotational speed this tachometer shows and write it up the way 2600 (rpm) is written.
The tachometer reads 1700 (rpm)
